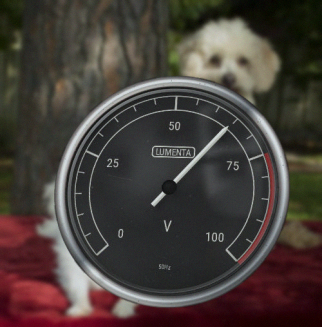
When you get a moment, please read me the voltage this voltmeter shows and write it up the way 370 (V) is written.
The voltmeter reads 65 (V)
